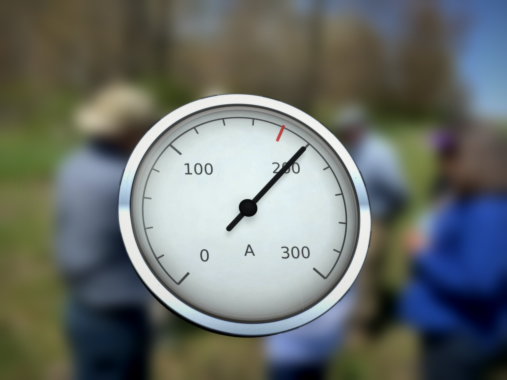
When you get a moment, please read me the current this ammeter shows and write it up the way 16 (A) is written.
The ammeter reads 200 (A)
